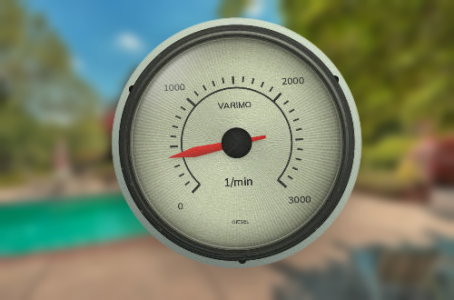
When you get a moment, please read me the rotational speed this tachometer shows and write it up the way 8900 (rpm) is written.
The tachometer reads 400 (rpm)
